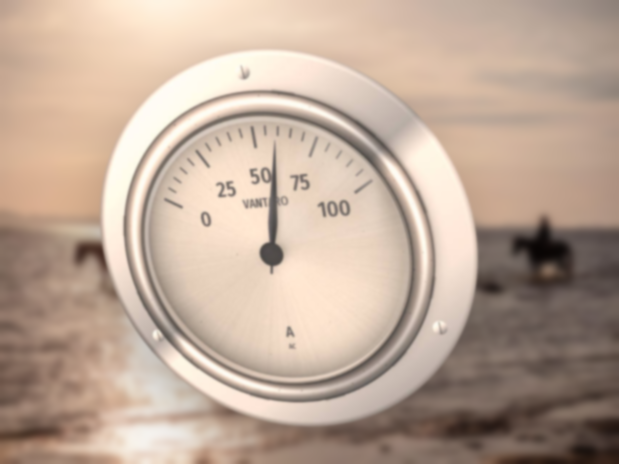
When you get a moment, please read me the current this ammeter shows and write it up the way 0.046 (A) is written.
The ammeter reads 60 (A)
